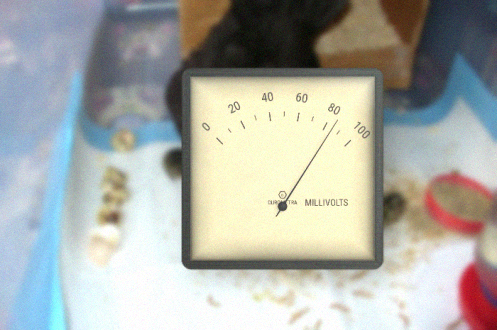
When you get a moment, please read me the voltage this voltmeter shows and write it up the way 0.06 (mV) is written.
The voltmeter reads 85 (mV)
